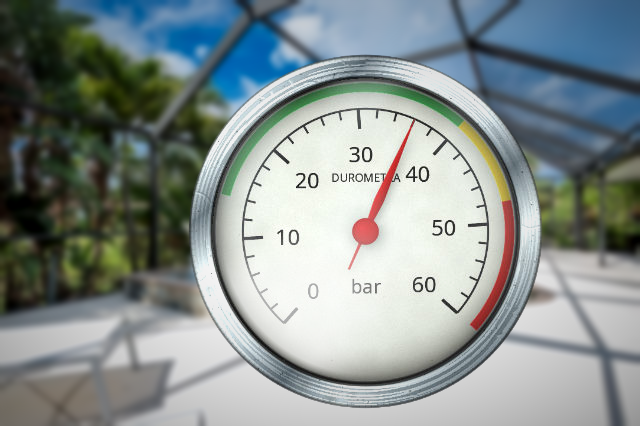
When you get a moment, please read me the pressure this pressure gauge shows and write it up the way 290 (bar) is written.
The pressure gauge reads 36 (bar)
